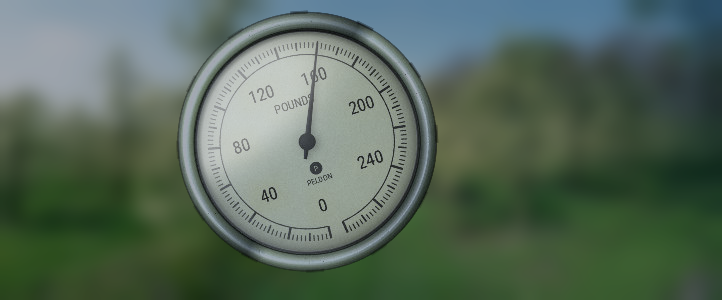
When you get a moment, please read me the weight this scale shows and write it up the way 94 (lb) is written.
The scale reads 160 (lb)
